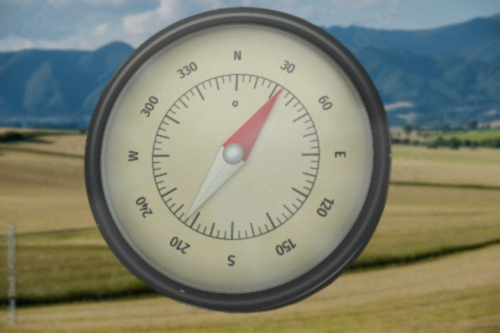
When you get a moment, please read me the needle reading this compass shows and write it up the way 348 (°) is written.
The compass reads 35 (°)
